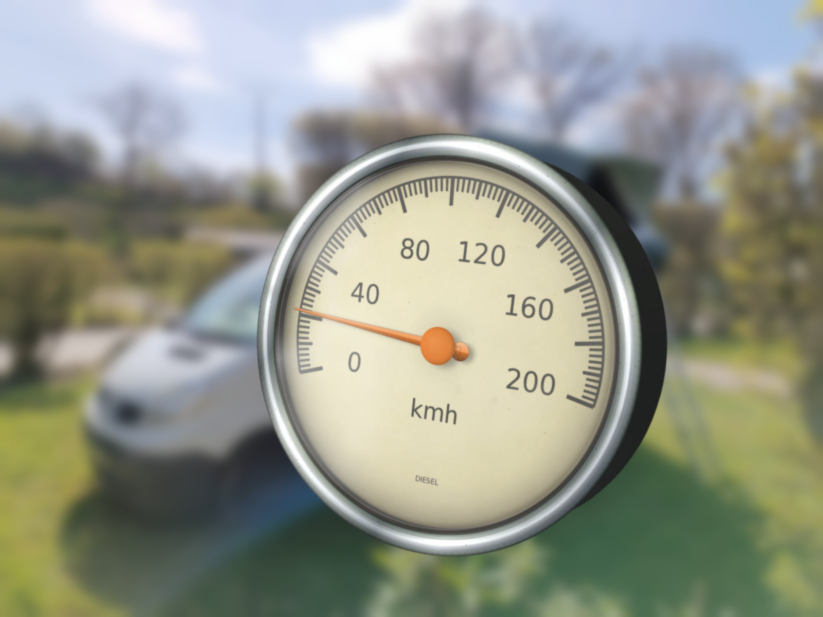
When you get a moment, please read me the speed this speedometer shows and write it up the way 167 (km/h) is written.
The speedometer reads 22 (km/h)
